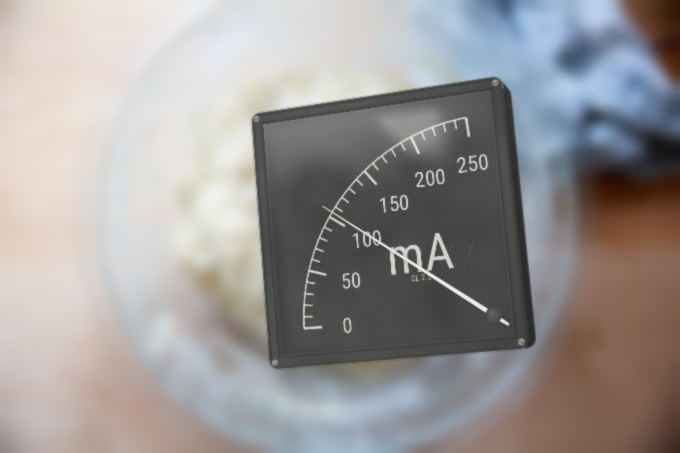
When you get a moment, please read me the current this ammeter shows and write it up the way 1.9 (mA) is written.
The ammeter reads 105 (mA)
